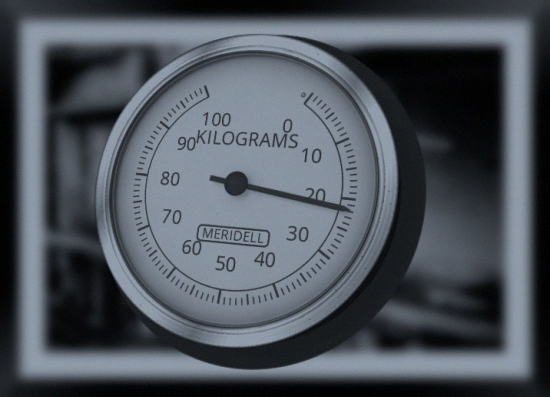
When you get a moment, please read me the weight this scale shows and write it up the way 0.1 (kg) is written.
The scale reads 22 (kg)
